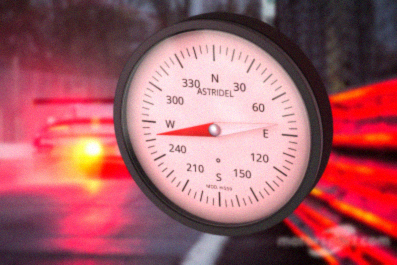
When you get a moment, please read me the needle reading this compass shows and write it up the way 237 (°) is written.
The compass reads 260 (°)
